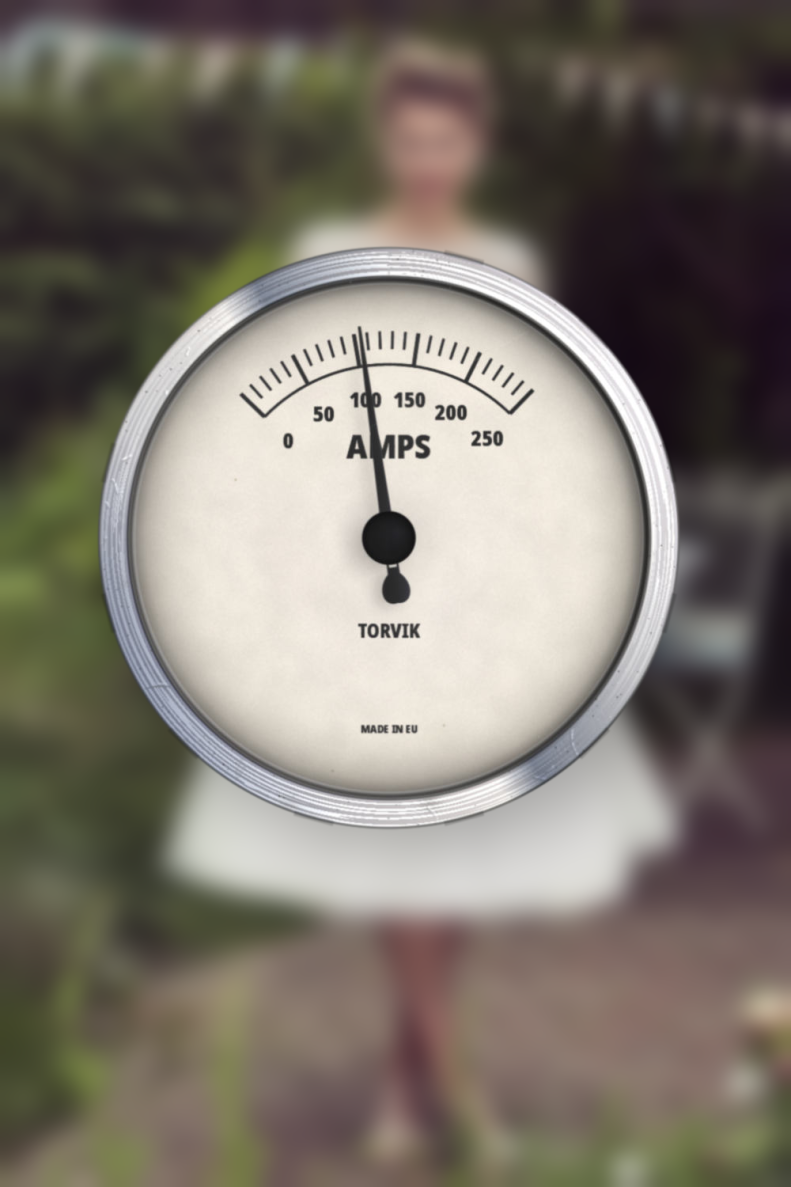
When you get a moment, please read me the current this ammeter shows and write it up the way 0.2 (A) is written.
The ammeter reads 105 (A)
